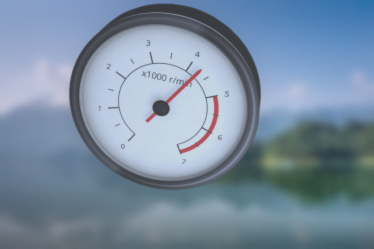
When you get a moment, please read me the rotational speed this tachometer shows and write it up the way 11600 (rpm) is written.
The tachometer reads 4250 (rpm)
